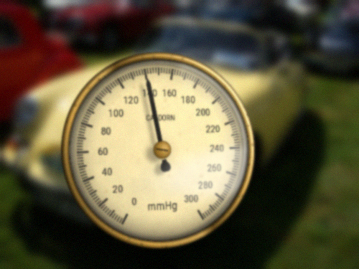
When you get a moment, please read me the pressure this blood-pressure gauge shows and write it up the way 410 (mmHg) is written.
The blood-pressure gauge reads 140 (mmHg)
